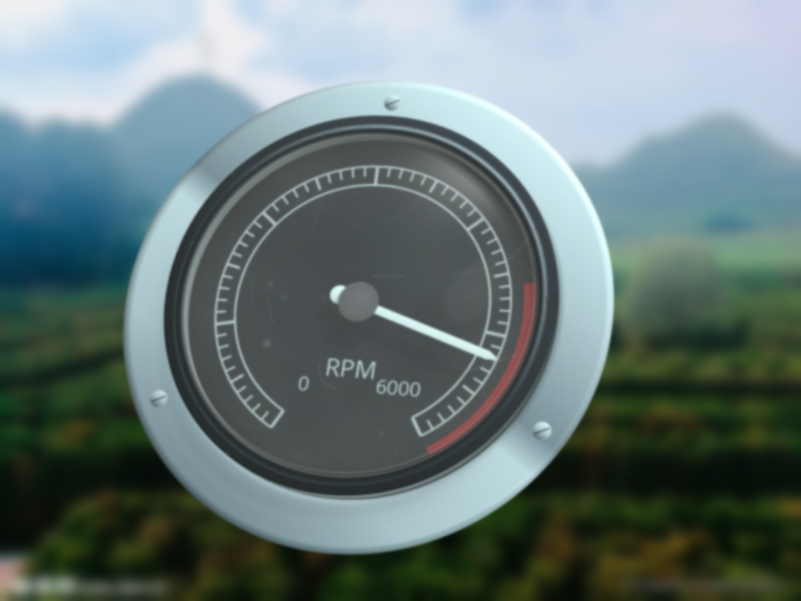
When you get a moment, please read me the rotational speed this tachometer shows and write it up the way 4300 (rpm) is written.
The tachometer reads 5200 (rpm)
